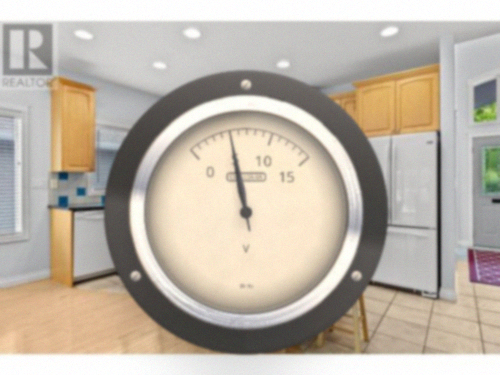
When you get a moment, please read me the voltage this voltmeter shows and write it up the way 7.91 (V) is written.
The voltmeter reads 5 (V)
